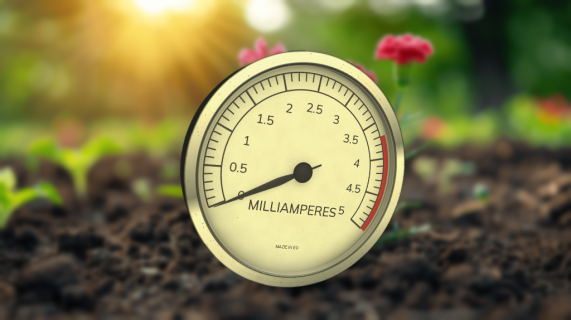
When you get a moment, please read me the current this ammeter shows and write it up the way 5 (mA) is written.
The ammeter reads 0 (mA)
